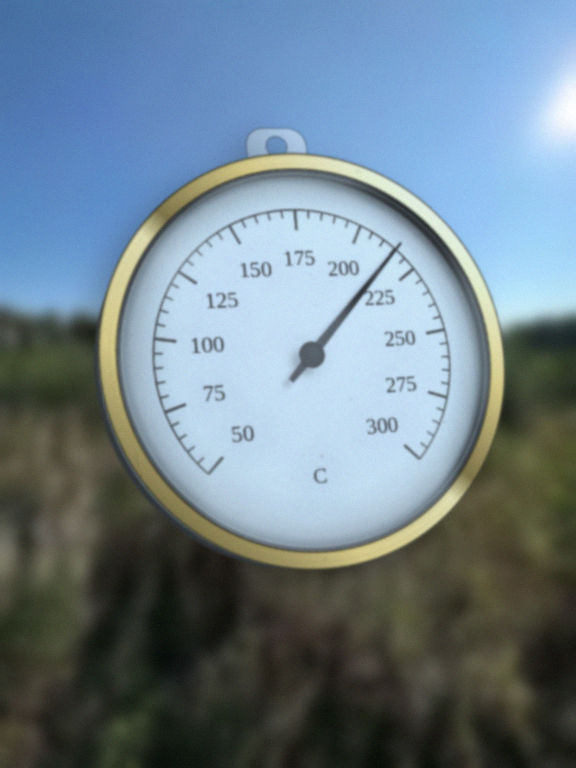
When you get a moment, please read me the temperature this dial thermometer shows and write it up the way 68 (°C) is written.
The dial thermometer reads 215 (°C)
